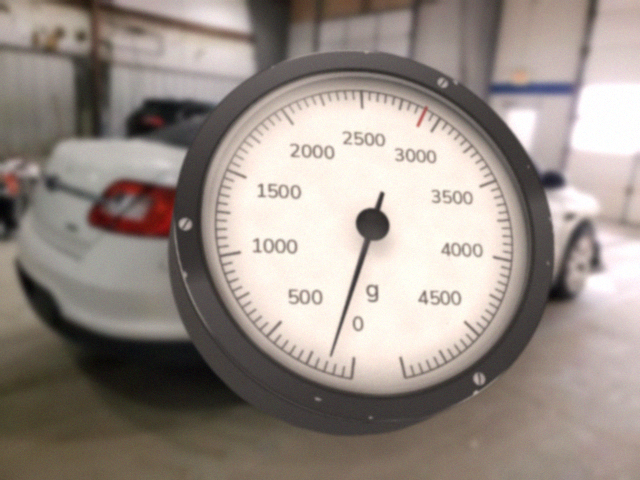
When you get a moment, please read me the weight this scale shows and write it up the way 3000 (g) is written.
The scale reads 150 (g)
